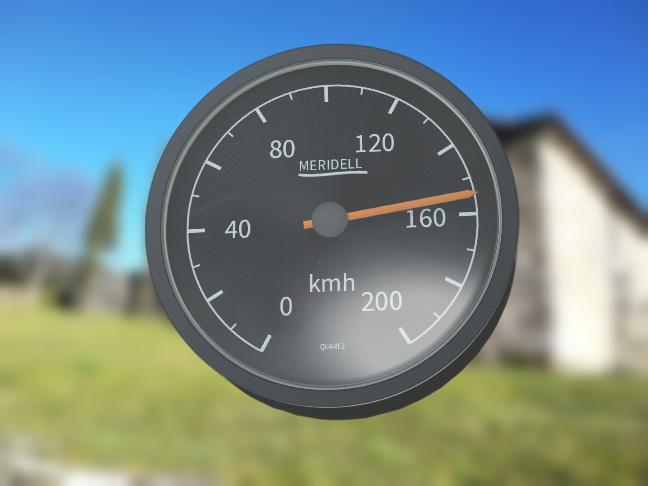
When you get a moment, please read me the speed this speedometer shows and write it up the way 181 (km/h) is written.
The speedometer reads 155 (km/h)
